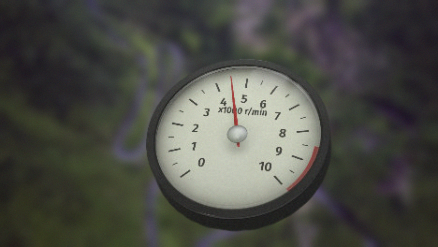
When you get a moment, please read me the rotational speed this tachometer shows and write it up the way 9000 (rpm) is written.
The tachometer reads 4500 (rpm)
